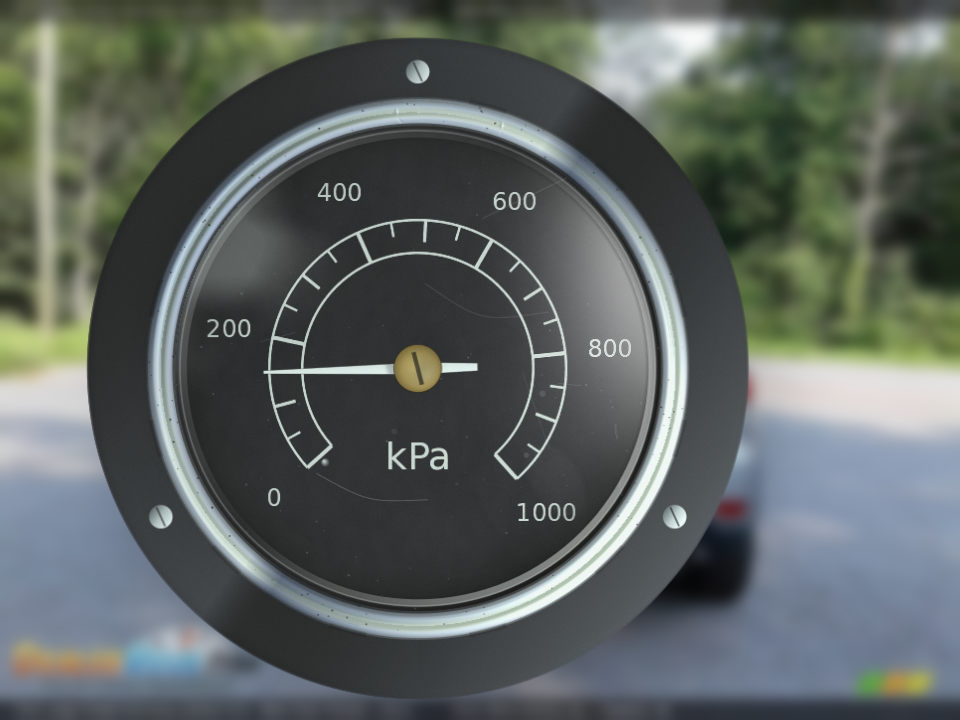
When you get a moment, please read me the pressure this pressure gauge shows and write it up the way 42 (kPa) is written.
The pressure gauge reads 150 (kPa)
